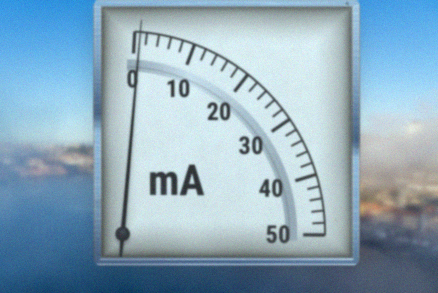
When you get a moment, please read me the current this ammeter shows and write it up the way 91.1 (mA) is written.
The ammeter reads 1 (mA)
